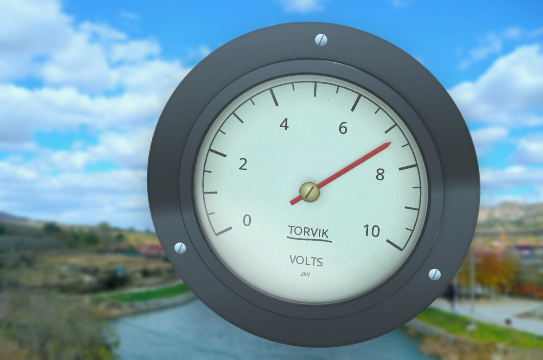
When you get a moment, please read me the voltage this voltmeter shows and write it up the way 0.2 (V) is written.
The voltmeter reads 7.25 (V)
